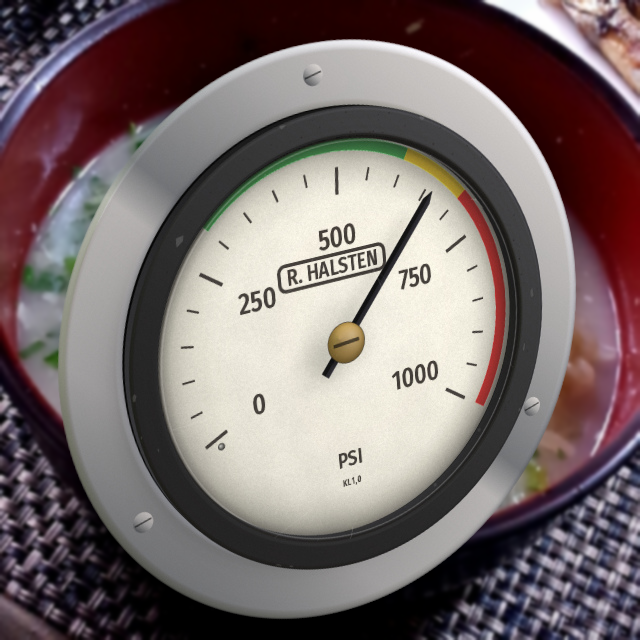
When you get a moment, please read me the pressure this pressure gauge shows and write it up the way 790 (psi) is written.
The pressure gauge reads 650 (psi)
